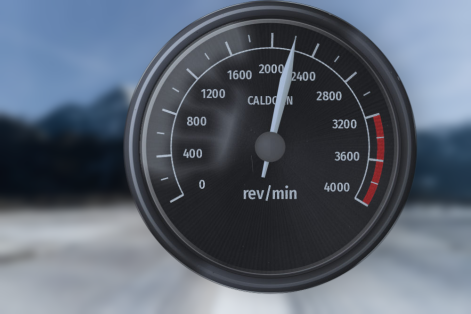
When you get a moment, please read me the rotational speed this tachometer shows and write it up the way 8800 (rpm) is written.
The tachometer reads 2200 (rpm)
